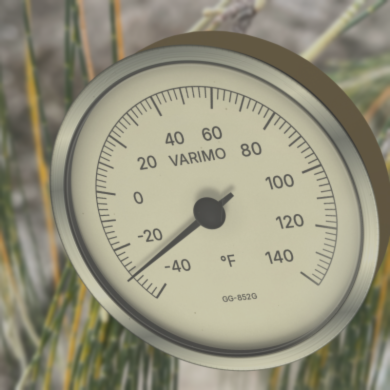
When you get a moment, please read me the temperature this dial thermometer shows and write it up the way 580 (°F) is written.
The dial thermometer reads -30 (°F)
